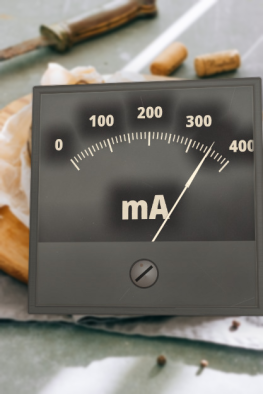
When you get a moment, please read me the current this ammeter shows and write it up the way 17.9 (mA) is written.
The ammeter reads 350 (mA)
